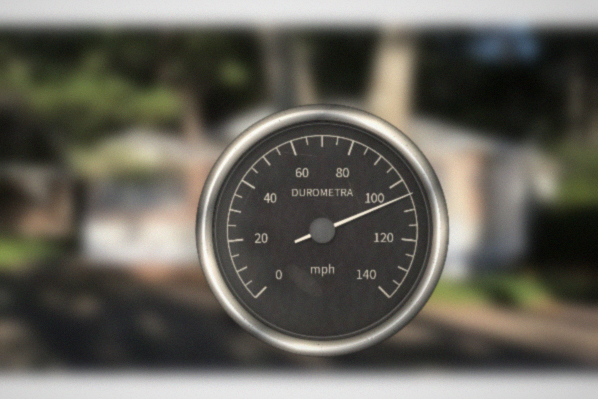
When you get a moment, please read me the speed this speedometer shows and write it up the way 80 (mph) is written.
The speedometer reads 105 (mph)
